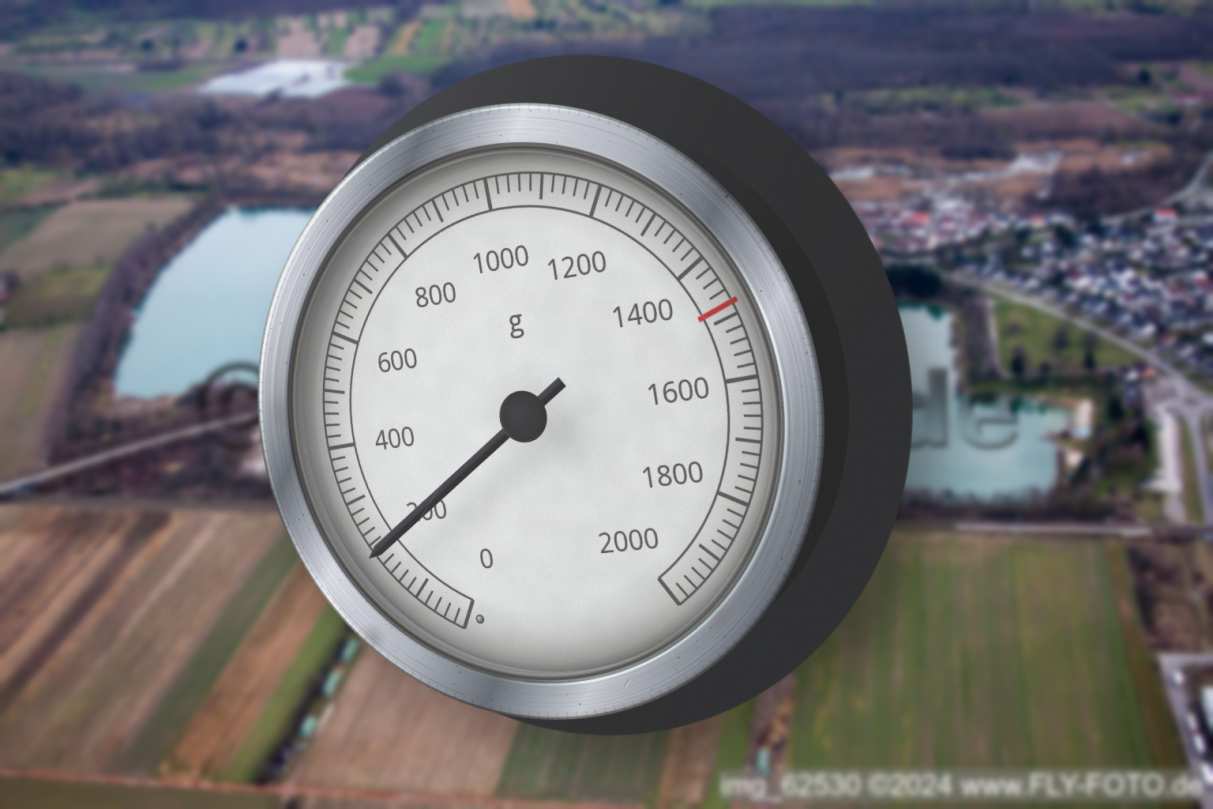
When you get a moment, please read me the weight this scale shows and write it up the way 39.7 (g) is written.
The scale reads 200 (g)
